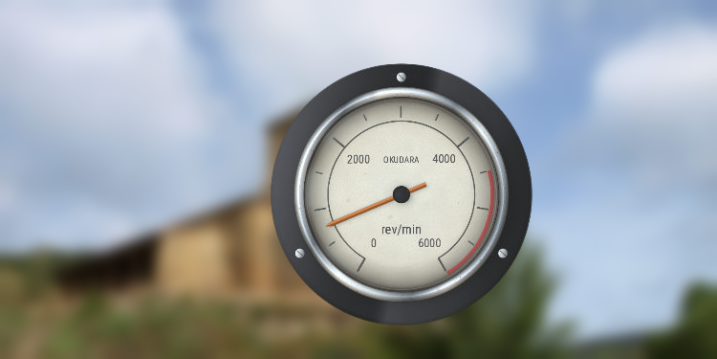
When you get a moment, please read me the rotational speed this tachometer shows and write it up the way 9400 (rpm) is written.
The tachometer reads 750 (rpm)
